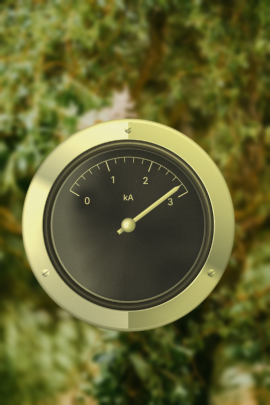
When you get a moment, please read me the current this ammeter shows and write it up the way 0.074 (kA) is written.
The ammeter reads 2.8 (kA)
